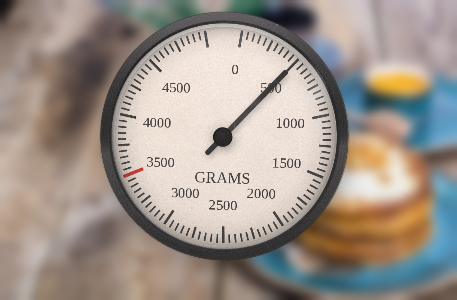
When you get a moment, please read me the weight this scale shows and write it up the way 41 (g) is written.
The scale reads 500 (g)
